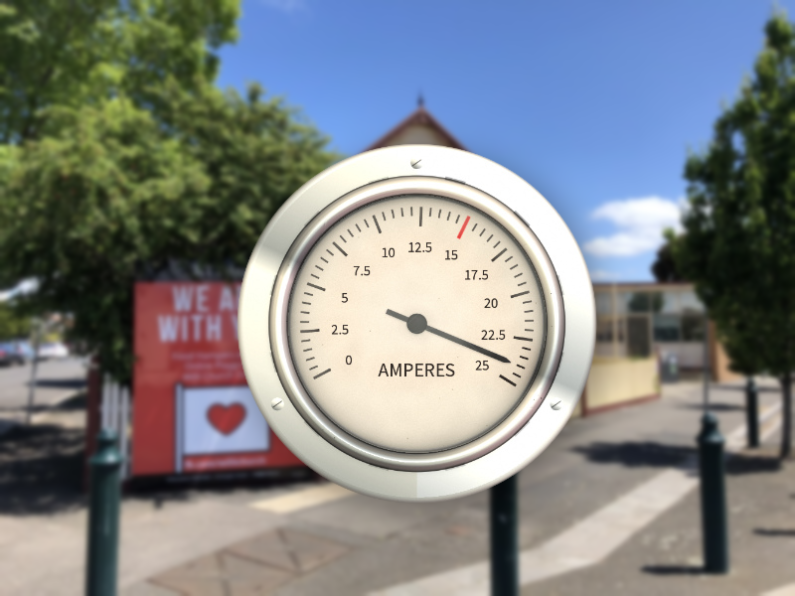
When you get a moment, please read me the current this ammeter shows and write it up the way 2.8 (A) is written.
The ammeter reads 24 (A)
